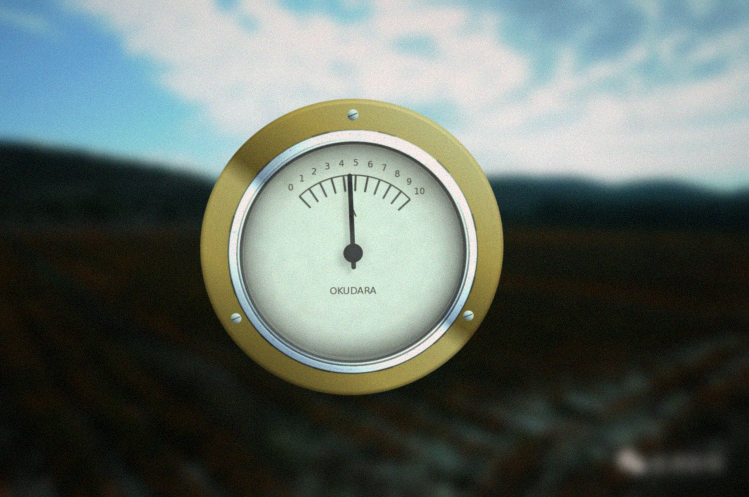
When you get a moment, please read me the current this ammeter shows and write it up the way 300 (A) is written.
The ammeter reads 4.5 (A)
